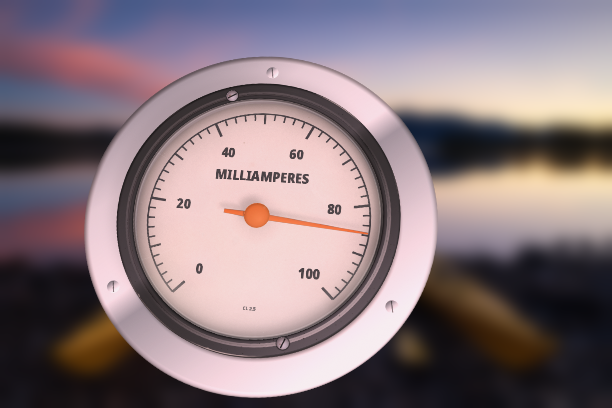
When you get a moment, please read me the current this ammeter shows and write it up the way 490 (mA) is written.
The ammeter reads 86 (mA)
